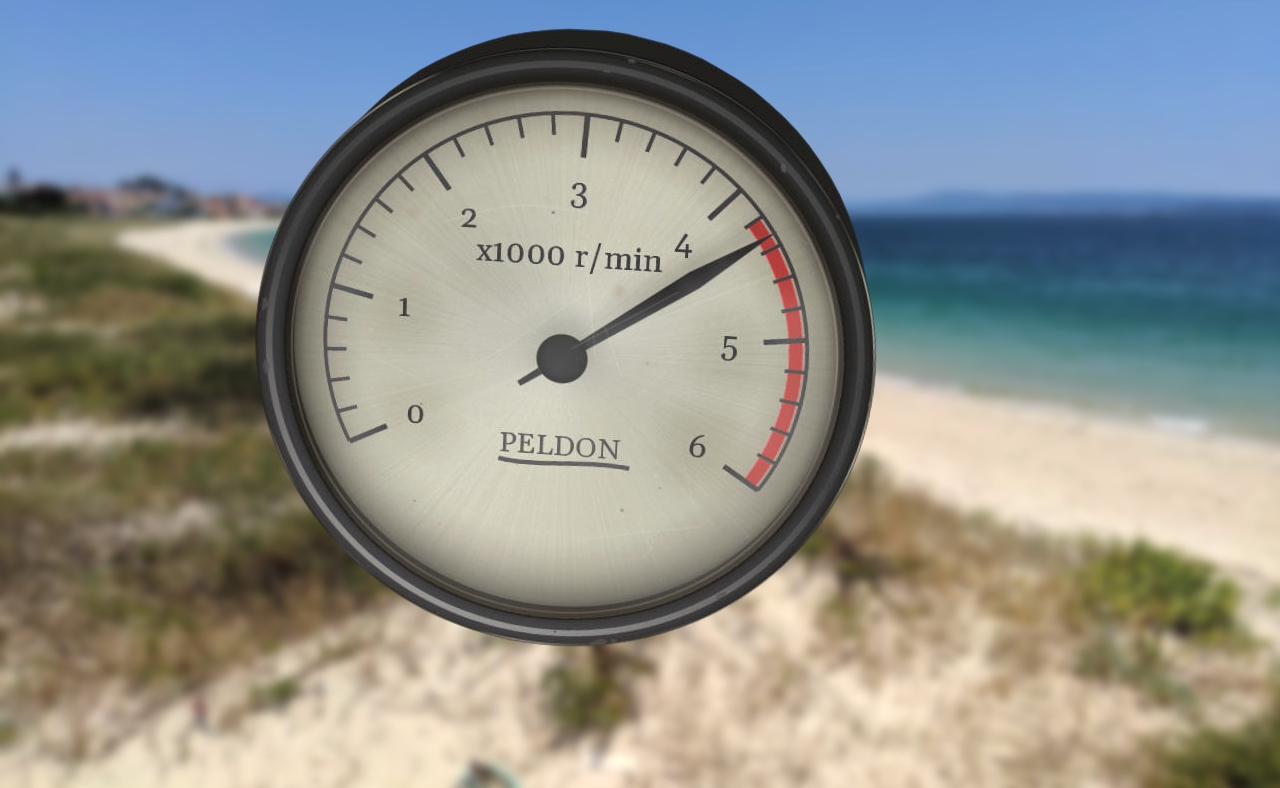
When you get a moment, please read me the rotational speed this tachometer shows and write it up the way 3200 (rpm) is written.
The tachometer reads 4300 (rpm)
